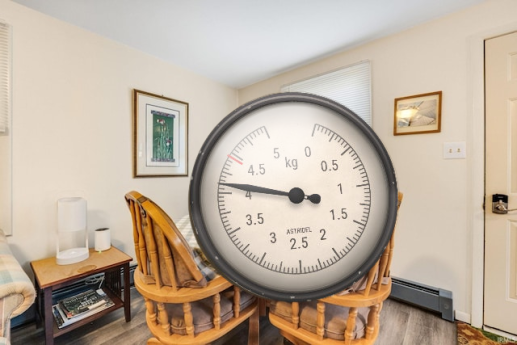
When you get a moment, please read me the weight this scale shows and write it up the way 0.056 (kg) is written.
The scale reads 4.1 (kg)
